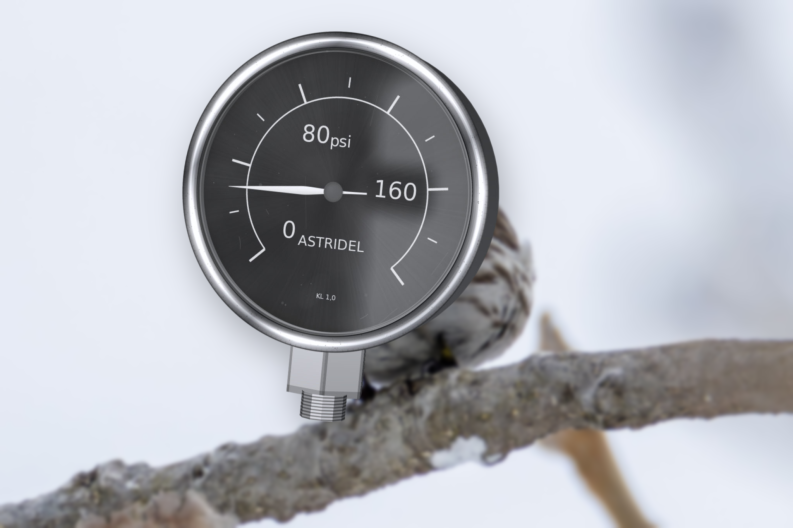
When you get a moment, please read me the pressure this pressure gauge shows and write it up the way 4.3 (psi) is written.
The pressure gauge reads 30 (psi)
